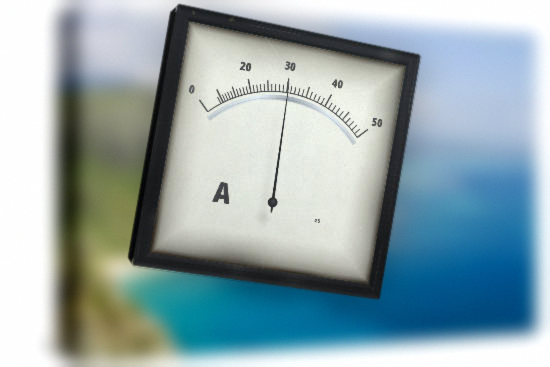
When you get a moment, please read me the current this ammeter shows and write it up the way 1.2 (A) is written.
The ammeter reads 30 (A)
